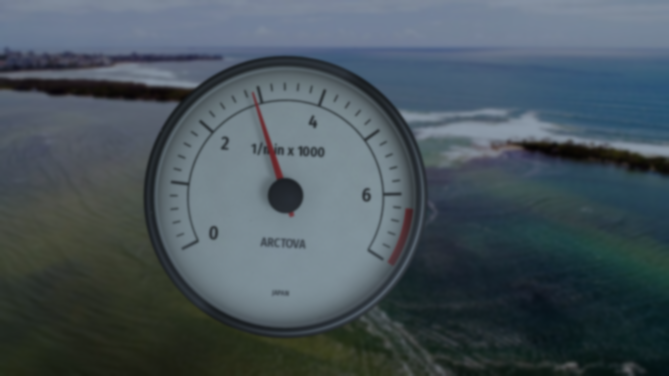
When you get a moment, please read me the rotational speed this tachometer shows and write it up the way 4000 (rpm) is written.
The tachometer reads 2900 (rpm)
